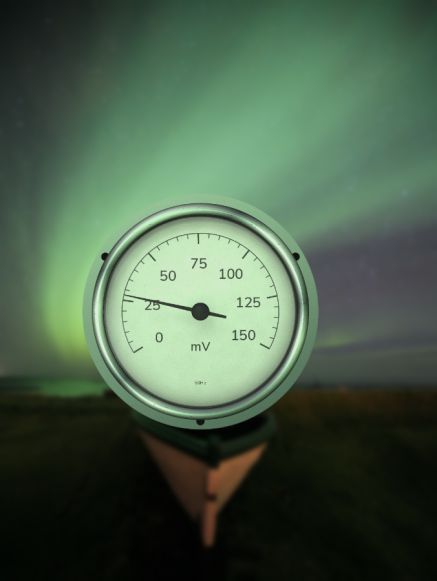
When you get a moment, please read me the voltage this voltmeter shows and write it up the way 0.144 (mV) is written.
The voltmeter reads 27.5 (mV)
